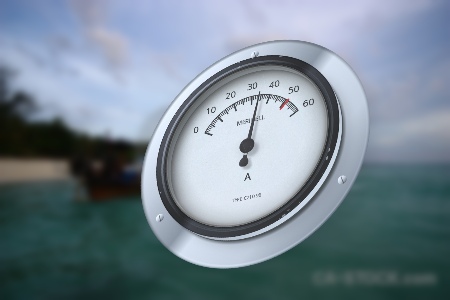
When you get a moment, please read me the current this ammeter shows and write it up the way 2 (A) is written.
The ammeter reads 35 (A)
